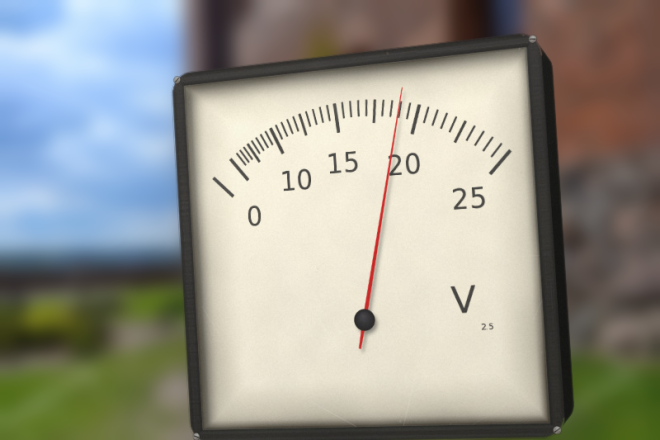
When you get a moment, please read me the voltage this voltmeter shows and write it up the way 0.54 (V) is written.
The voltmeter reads 19 (V)
